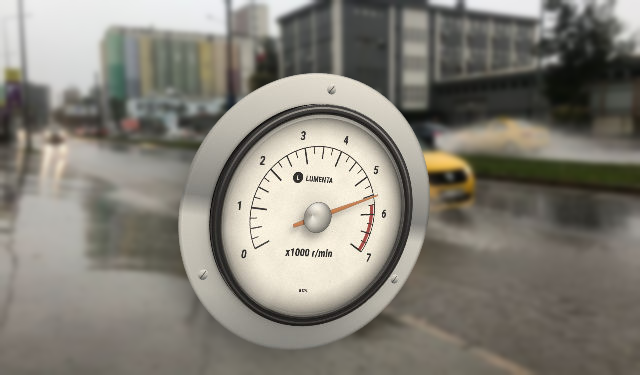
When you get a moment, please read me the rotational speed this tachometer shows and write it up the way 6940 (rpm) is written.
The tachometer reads 5500 (rpm)
